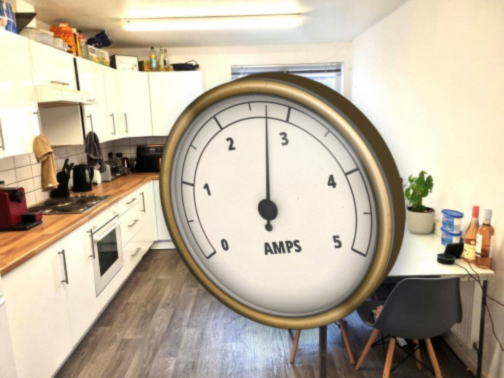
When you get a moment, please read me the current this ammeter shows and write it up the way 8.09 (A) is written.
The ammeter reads 2.75 (A)
